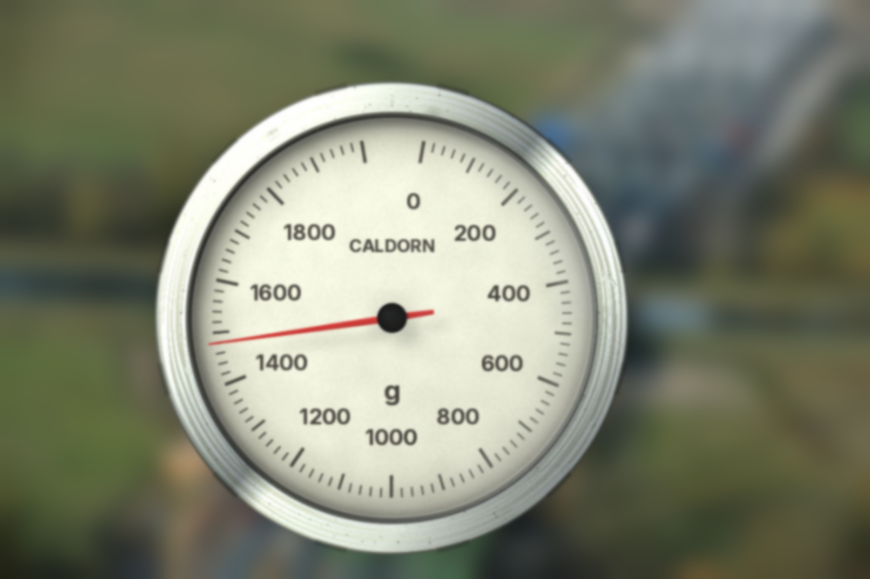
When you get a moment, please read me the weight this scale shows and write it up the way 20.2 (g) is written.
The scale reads 1480 (g)
